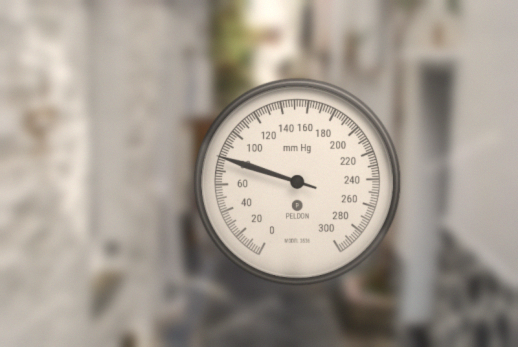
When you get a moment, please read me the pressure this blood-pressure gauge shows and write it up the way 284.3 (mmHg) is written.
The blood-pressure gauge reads 80 (mmHg)
